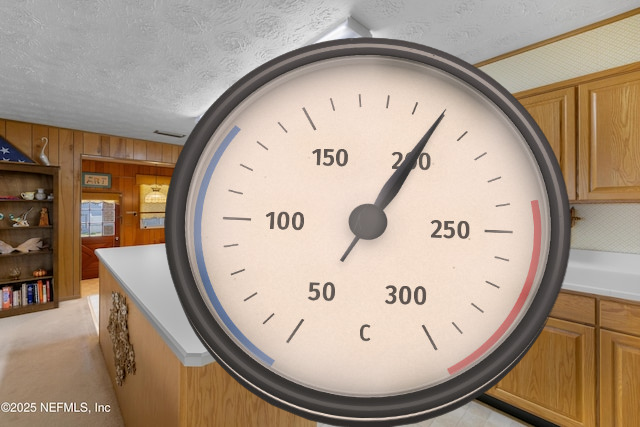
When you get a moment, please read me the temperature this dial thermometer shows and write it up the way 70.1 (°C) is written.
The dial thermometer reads 200 (°C)
